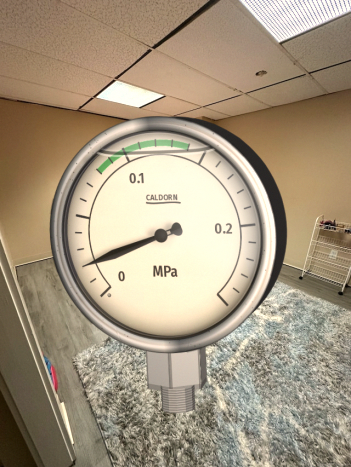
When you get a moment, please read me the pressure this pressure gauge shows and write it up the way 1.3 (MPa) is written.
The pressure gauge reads 0.02 (MPa)
